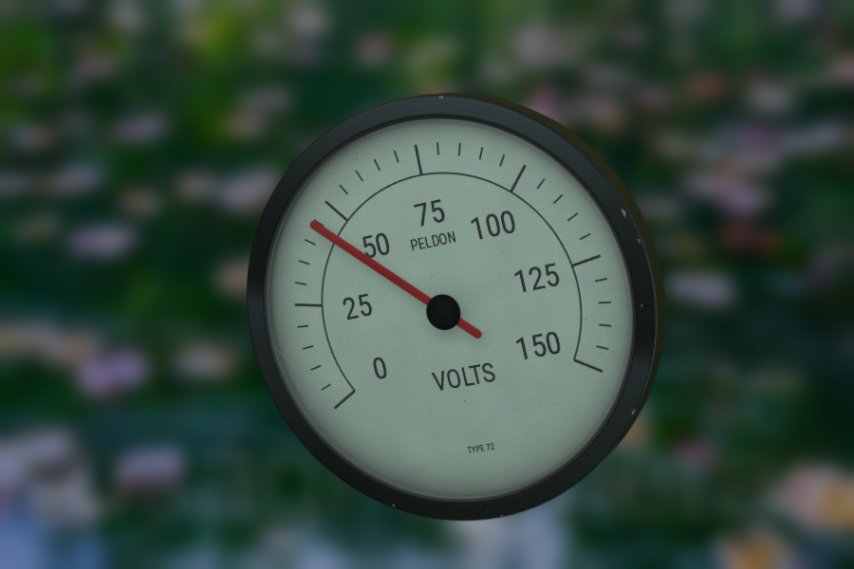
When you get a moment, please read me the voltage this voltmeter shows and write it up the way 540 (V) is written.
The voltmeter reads 45 (V)
